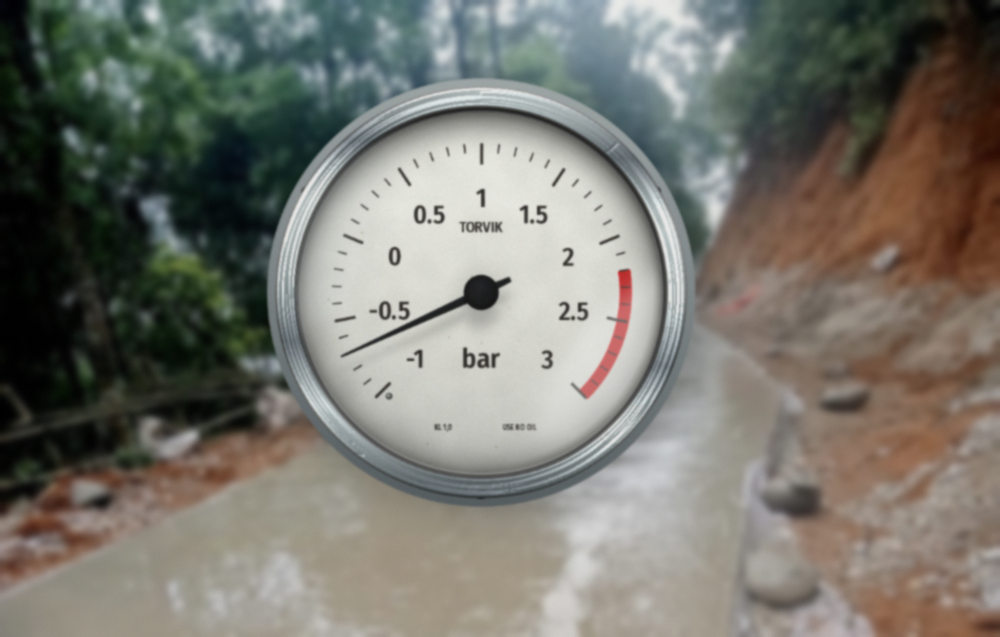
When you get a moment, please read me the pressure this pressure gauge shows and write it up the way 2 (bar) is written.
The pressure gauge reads -0.7 (bar)
